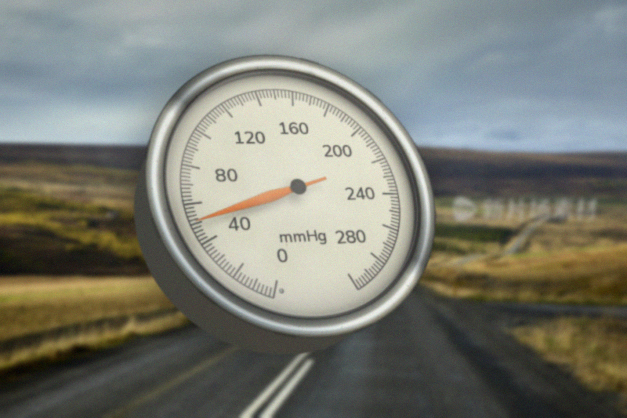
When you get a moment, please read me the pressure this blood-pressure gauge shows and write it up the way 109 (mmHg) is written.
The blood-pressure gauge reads 50 (mmHg)
